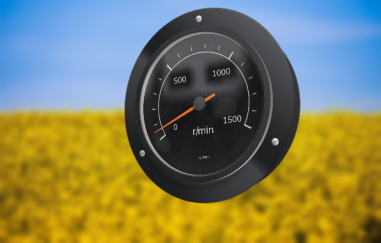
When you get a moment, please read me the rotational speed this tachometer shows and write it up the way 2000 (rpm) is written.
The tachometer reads 50 (rpm)
